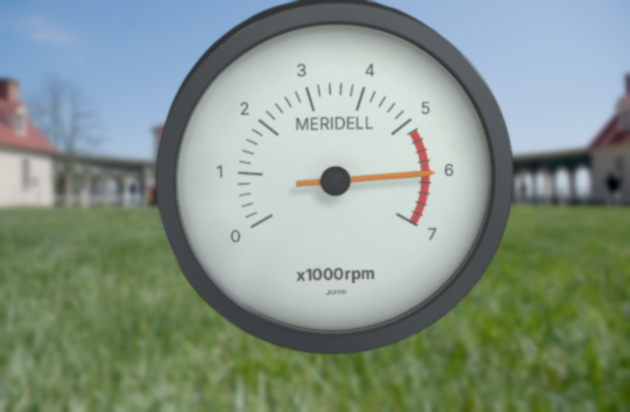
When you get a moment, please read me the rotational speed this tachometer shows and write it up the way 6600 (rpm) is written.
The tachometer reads 6000 (rpm)
